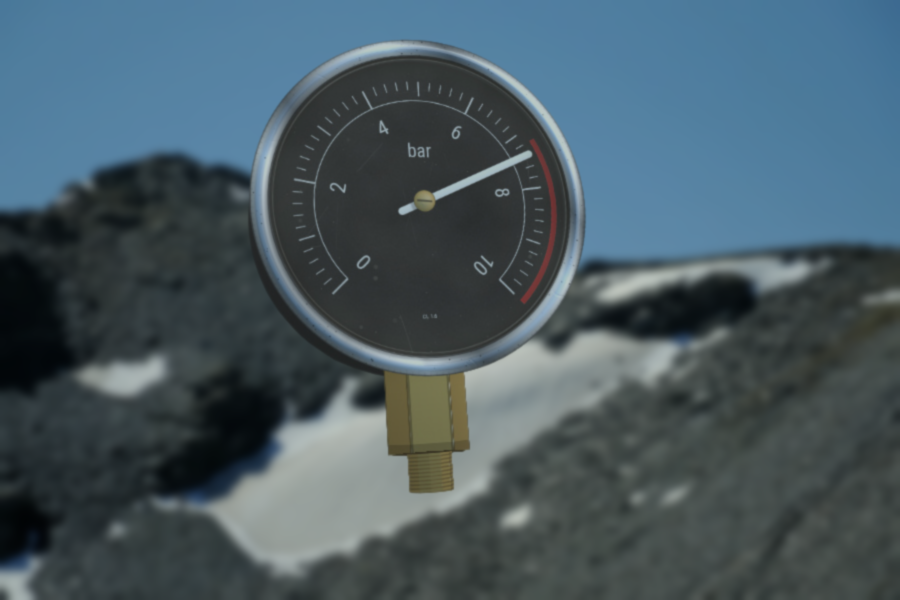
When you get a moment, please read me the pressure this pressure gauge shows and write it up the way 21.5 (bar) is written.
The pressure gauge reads 7.4 (bar)
